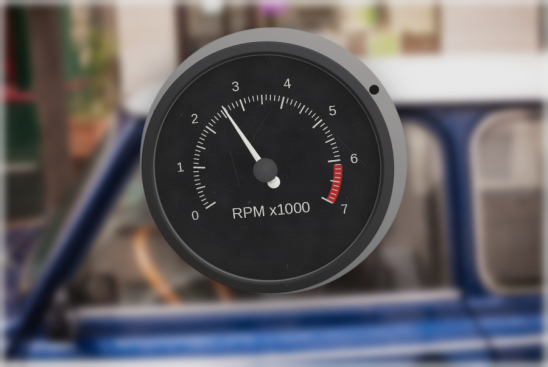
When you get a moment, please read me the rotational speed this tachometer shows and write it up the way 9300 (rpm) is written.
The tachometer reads 2600 (rpm)
